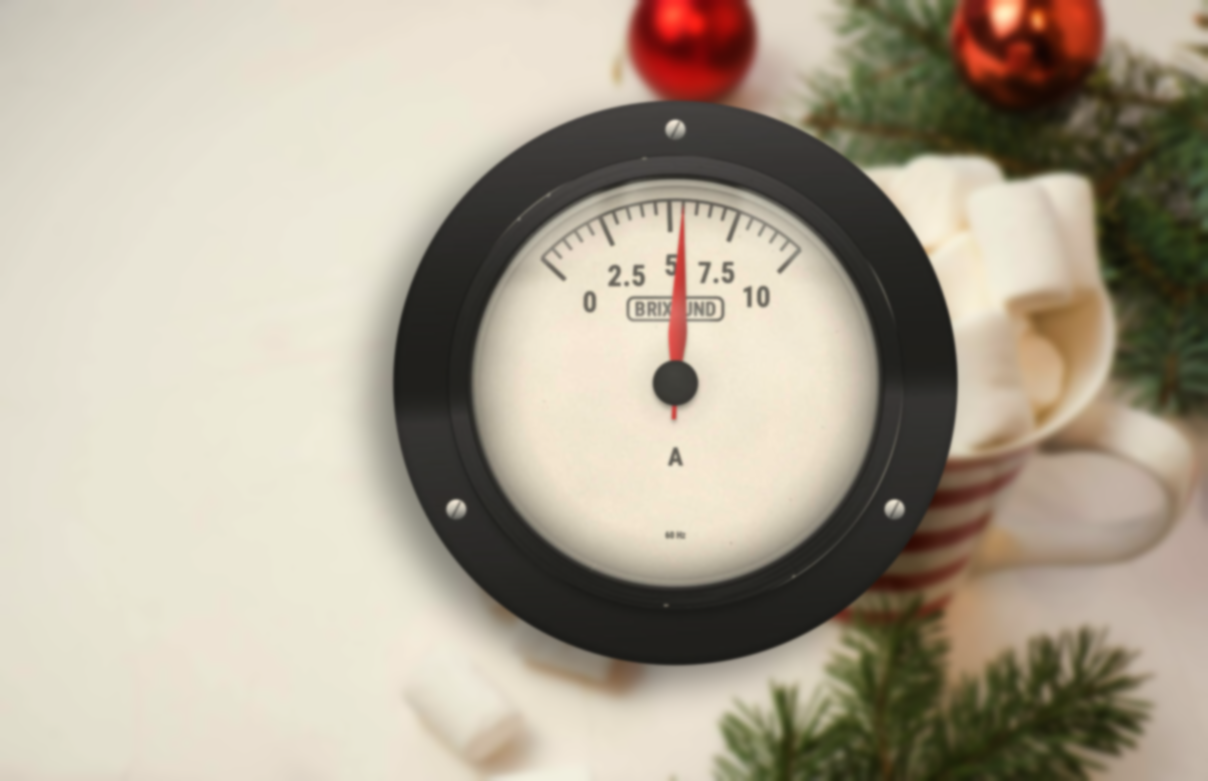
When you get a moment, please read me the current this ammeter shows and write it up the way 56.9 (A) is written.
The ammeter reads 5.5 (A)
